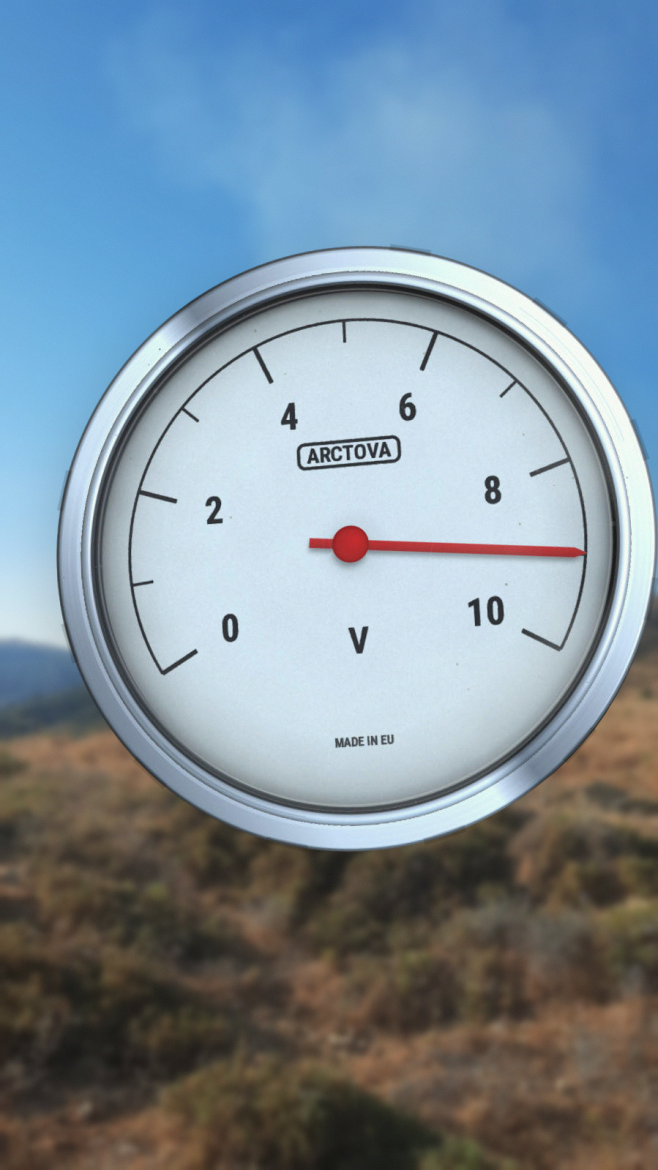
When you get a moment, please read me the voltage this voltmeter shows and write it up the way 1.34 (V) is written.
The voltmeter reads 9 (V)
